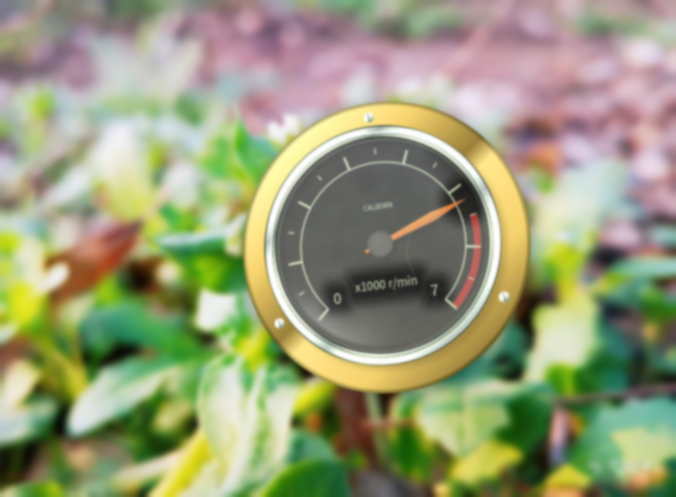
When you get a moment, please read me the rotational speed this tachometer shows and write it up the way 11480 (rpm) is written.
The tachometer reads 5250 (rpm)
